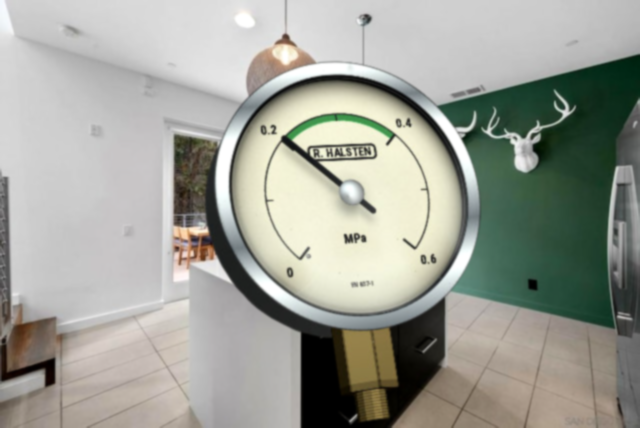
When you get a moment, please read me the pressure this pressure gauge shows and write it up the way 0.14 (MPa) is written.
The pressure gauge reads 0.2 (MPa)
